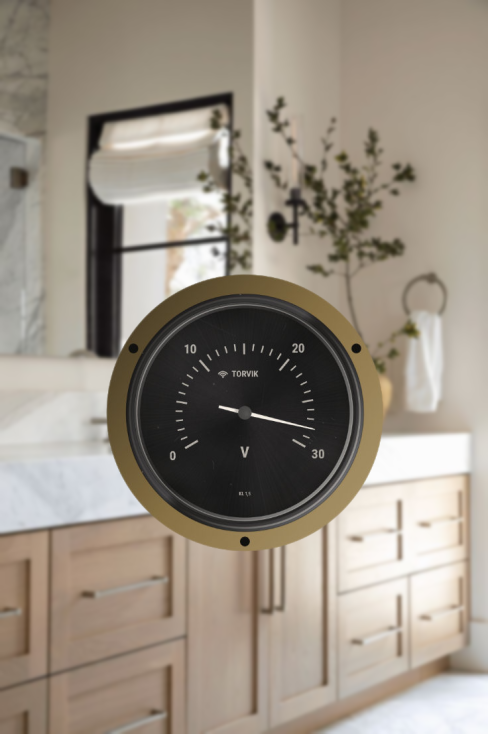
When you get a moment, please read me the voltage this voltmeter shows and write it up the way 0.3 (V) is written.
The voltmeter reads 28 (V)
